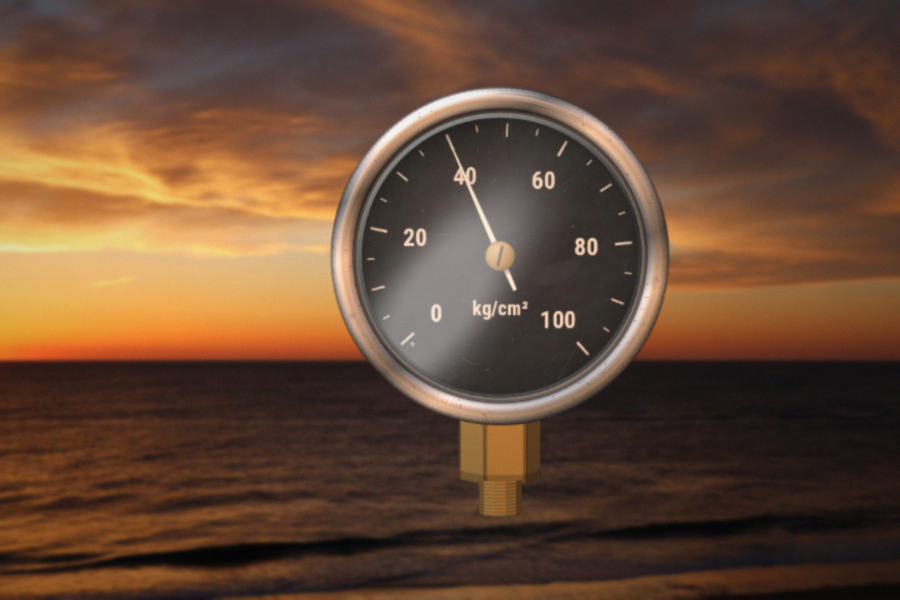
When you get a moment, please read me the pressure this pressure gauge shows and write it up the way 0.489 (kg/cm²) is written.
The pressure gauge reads 40 (kg/cm²)
